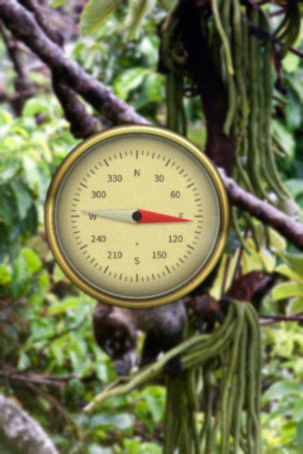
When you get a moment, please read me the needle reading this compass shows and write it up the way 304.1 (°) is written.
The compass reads 95 (°)
